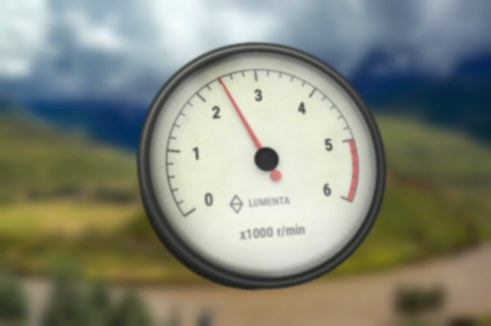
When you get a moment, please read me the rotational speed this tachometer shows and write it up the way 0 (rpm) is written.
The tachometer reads 2400 (rpm)
